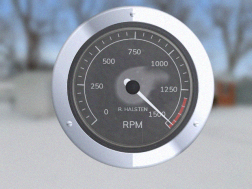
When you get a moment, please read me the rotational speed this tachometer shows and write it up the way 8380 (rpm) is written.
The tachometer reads 1475 (rpm)
